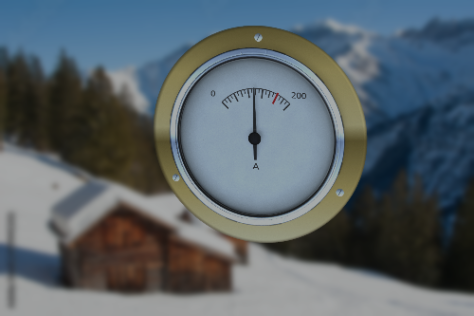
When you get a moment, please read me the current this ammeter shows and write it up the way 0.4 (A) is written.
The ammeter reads 100 (A)
